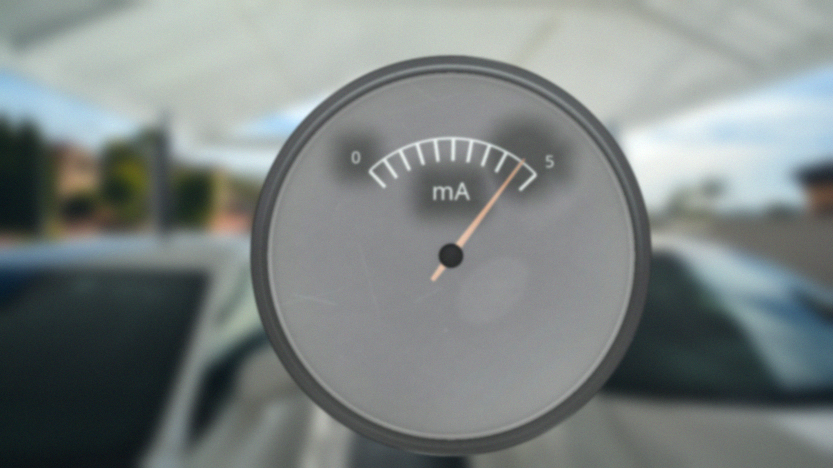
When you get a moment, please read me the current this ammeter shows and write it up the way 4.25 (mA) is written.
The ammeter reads 4.5 (mA)
